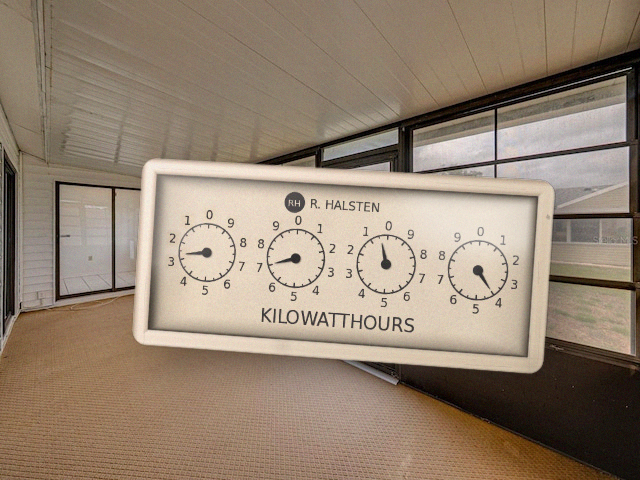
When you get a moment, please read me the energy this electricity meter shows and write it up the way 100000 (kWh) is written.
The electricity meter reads 2704 (kWh)
